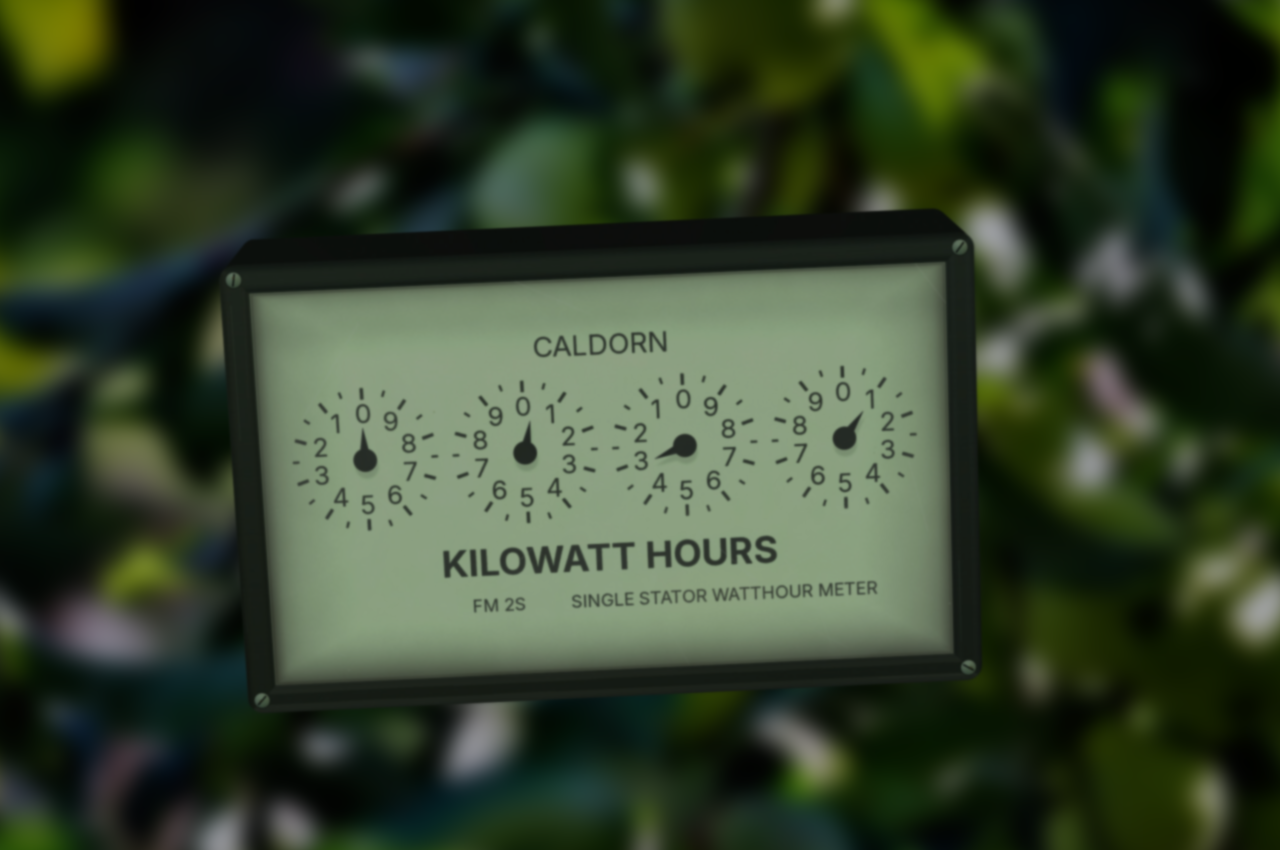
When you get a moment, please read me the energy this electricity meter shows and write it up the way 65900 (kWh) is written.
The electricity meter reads 31 (kWh)
